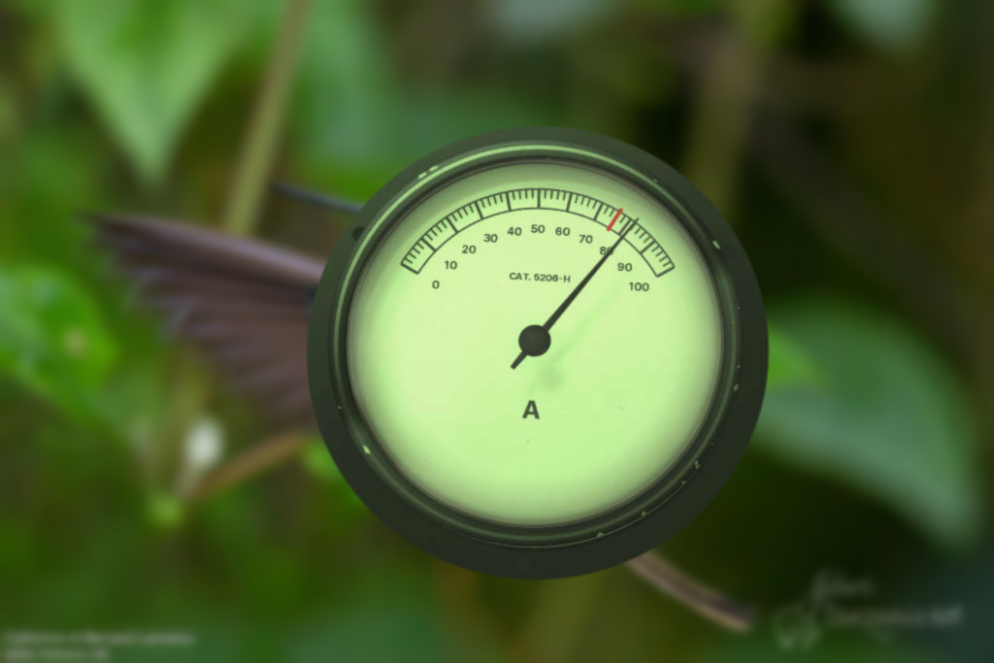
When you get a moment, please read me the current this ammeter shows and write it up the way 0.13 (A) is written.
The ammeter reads 82 (A)
